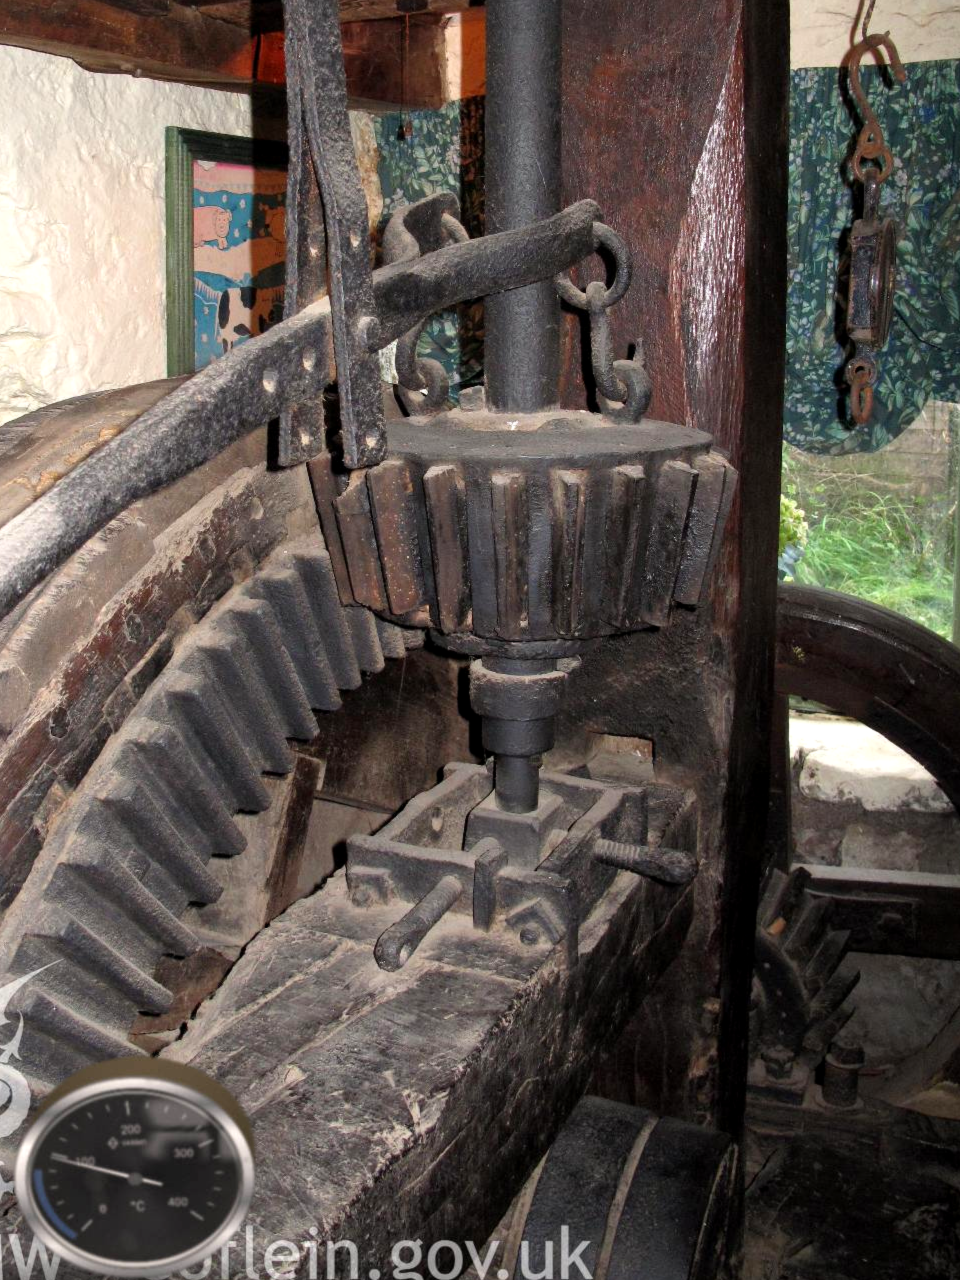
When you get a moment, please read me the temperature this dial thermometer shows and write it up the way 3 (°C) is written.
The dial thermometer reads 100 (°C)
